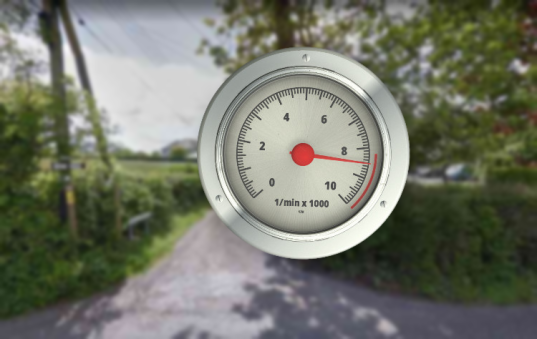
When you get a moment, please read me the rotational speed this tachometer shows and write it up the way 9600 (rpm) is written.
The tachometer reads 8500 (rpm)
